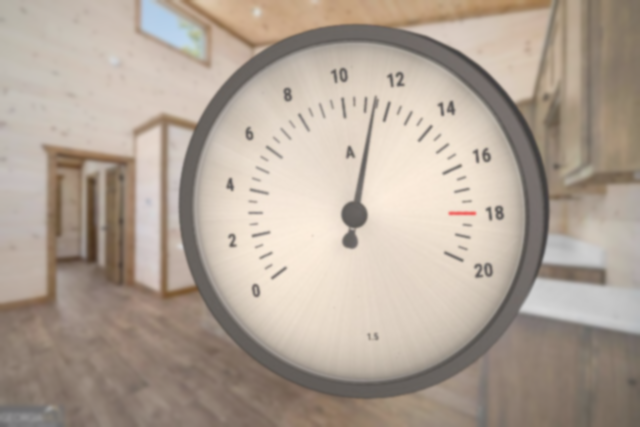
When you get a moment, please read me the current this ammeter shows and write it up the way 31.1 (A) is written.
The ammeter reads 11.5 (A)
